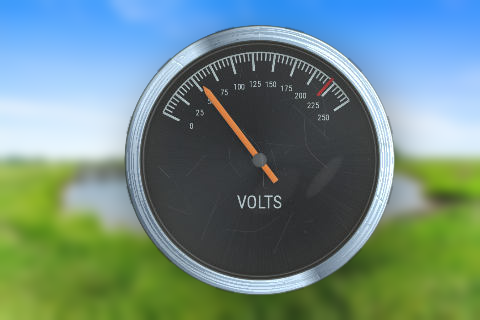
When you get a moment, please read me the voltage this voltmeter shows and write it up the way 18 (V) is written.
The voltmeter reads 55 (V)
